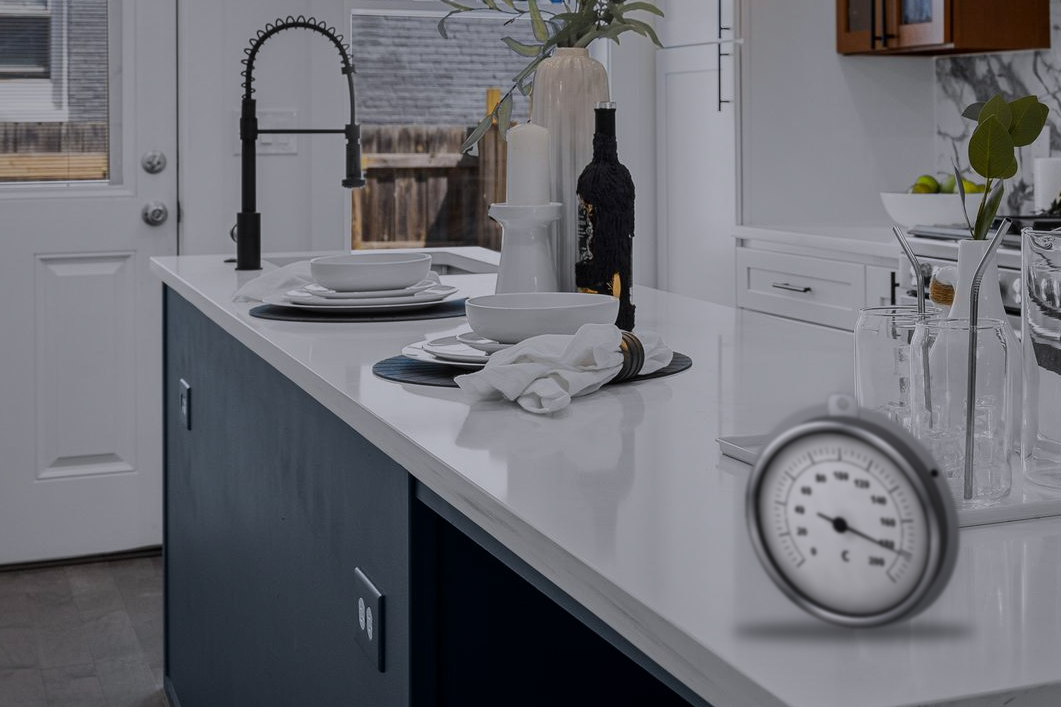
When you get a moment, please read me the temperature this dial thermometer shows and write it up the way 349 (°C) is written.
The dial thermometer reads 180 (°C)
